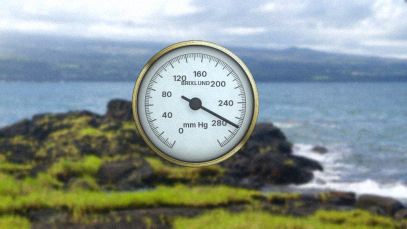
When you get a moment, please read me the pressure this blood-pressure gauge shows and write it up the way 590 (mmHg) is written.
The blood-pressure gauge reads 270 (mmHg)
